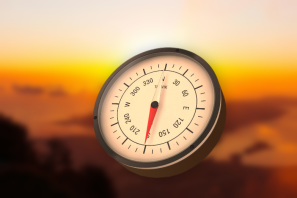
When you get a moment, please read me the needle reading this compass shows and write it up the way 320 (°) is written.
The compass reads 180 (°)
